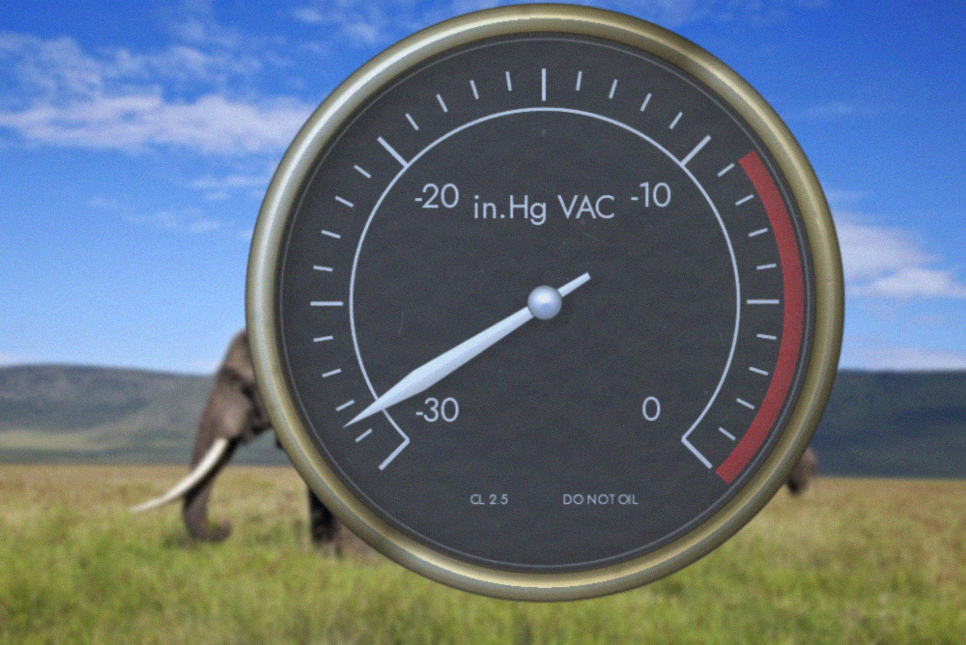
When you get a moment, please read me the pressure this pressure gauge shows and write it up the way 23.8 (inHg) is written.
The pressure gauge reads -28.5 (inHg)
